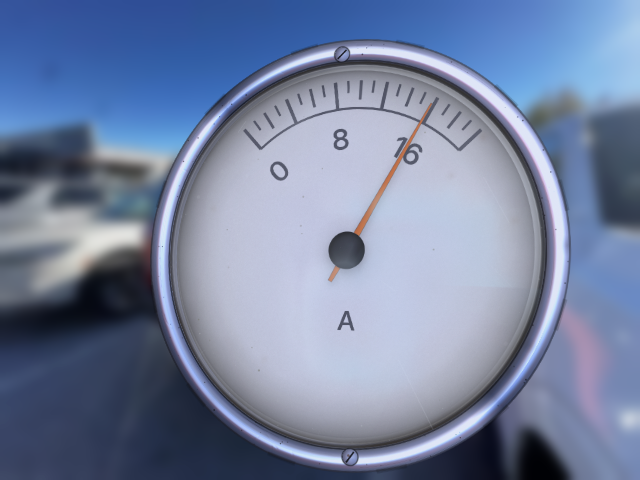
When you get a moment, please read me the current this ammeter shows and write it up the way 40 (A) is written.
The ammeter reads 16 (A)
